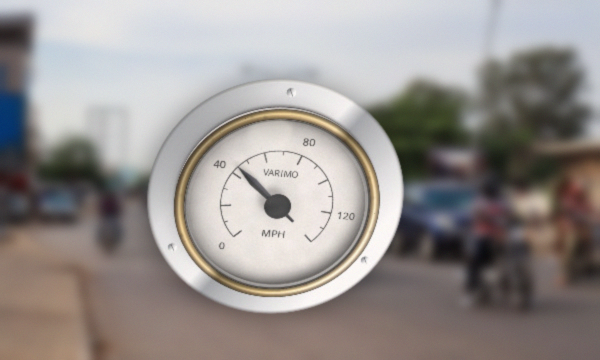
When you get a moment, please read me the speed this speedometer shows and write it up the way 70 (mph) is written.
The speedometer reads 45 (mph)
